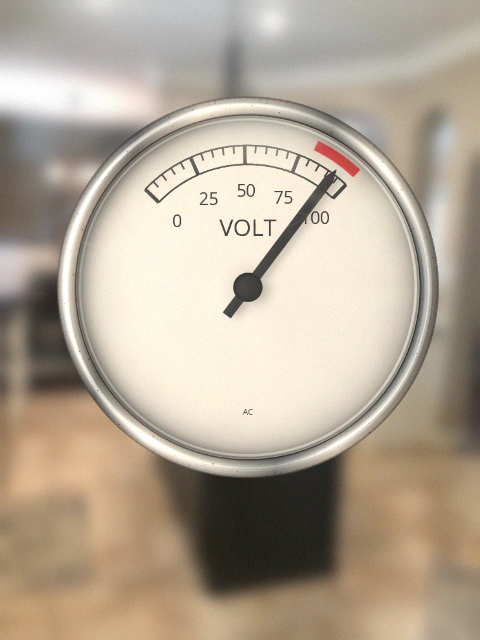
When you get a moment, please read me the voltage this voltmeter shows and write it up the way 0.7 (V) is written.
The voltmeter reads 92.5 (V)
